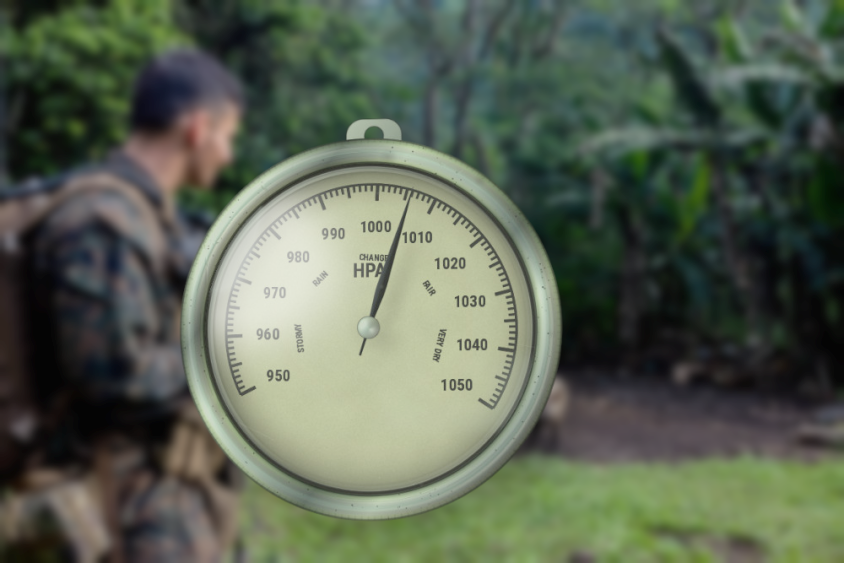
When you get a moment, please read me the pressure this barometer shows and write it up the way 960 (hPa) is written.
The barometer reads 1006 (hPa)
